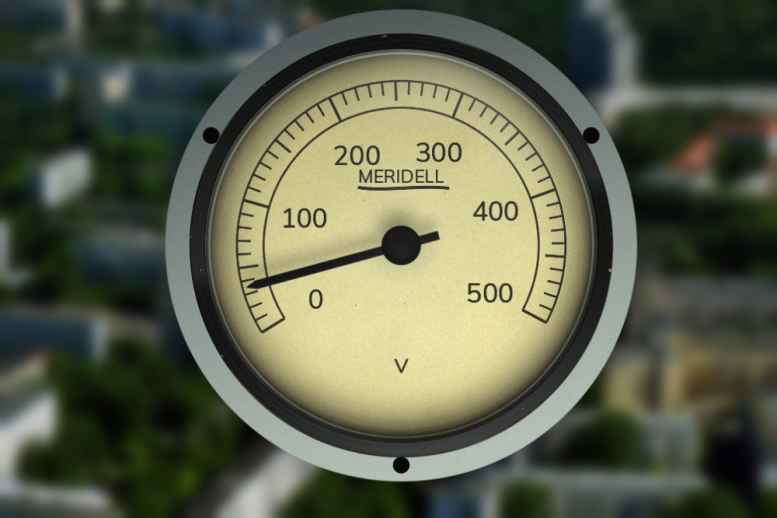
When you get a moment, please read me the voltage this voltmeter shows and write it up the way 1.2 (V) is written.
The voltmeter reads 35 (V)
